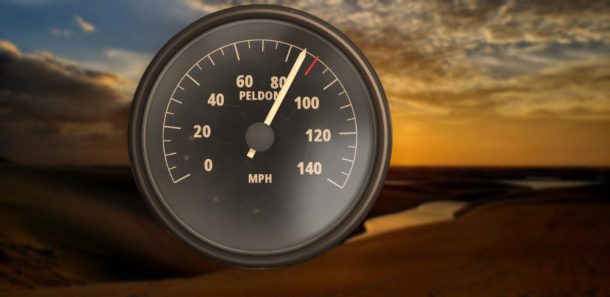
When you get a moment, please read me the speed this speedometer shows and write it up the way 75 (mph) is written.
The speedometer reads 85 (mph)
